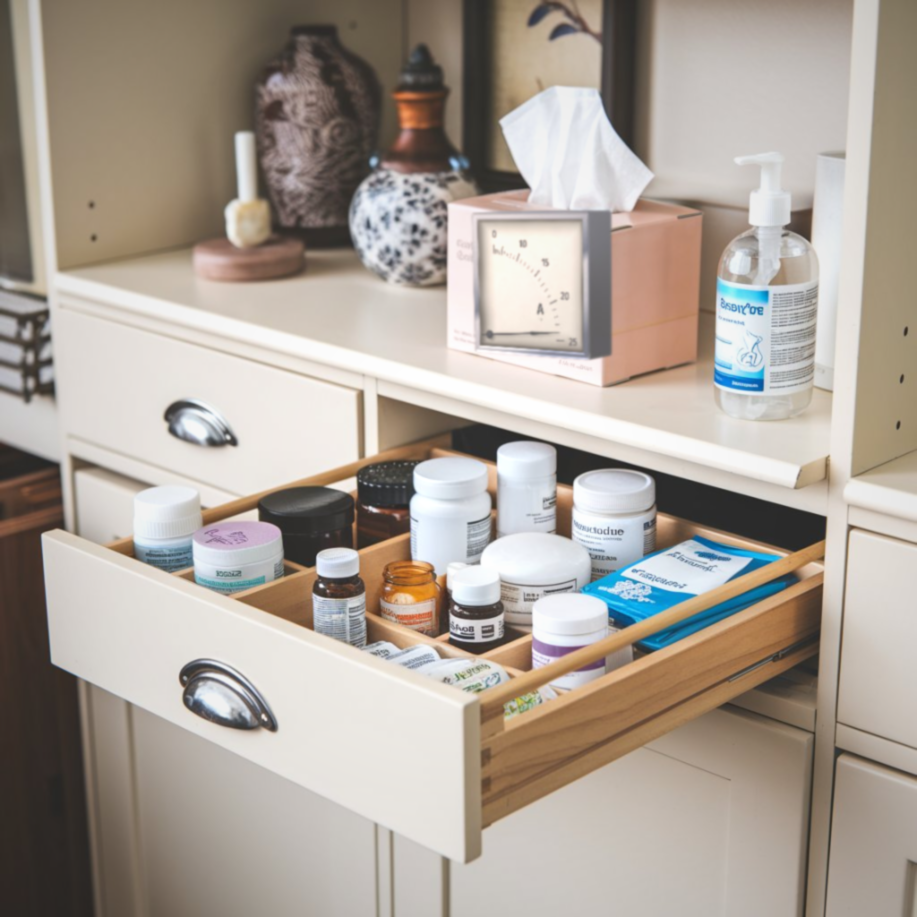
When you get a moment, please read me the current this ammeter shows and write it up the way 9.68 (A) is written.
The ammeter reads 24 (A)
